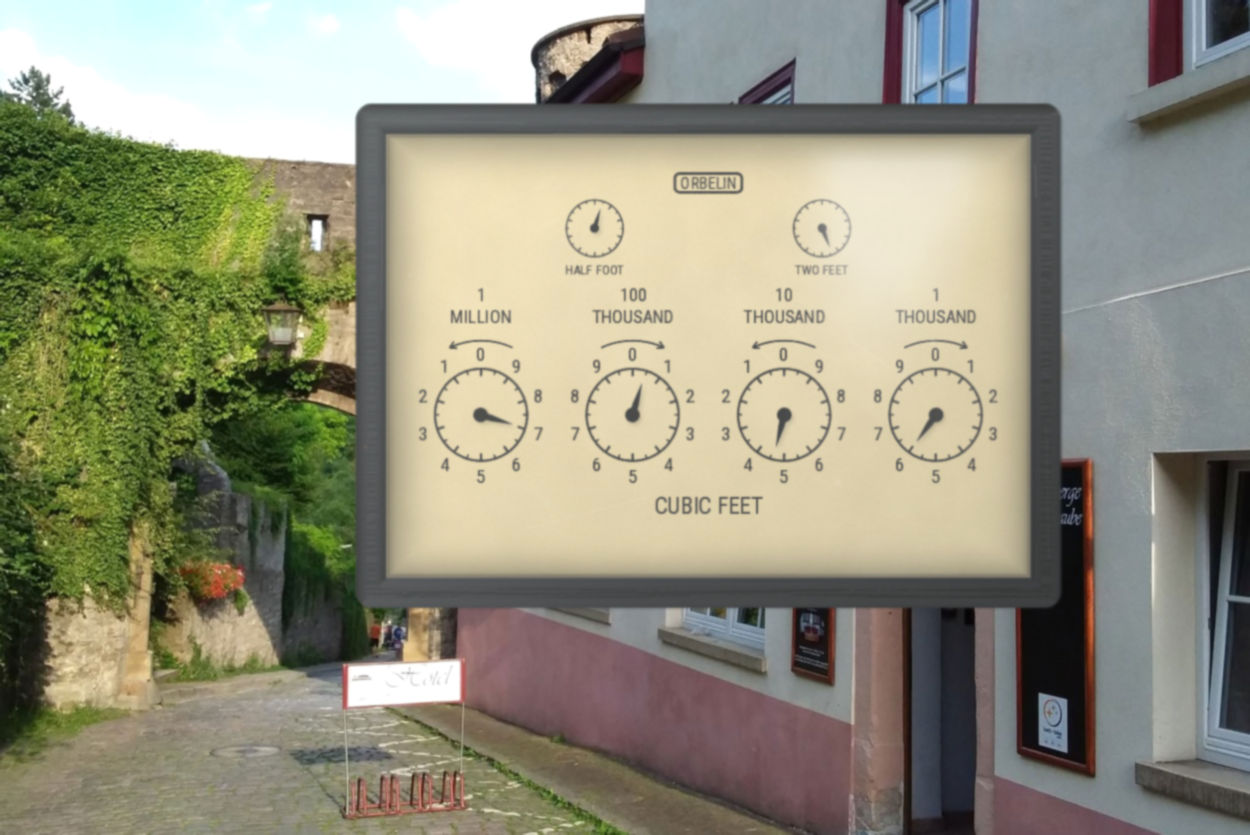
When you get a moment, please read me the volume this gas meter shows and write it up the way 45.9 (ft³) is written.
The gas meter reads 704600 (ft³)
